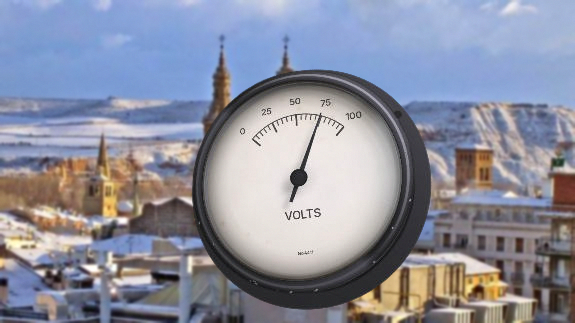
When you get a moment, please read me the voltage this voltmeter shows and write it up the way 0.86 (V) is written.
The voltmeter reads 75 (V)
